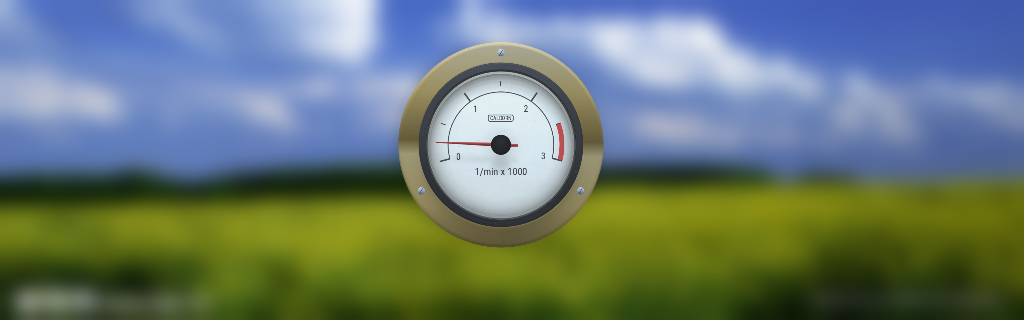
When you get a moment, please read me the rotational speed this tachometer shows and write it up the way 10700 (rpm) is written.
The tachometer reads 250 (rpm)
